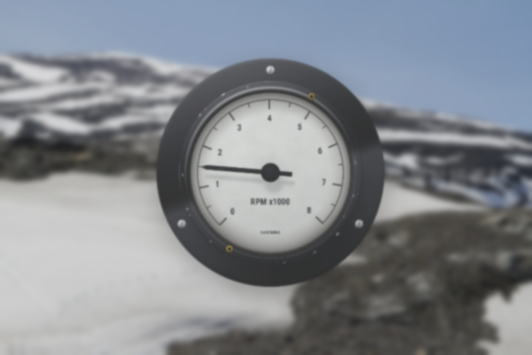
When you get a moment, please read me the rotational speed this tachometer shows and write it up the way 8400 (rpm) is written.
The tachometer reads 1500 (rpm)
